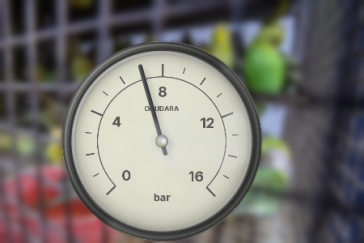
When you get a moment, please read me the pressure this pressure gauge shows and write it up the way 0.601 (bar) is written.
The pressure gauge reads 7 (bar)
